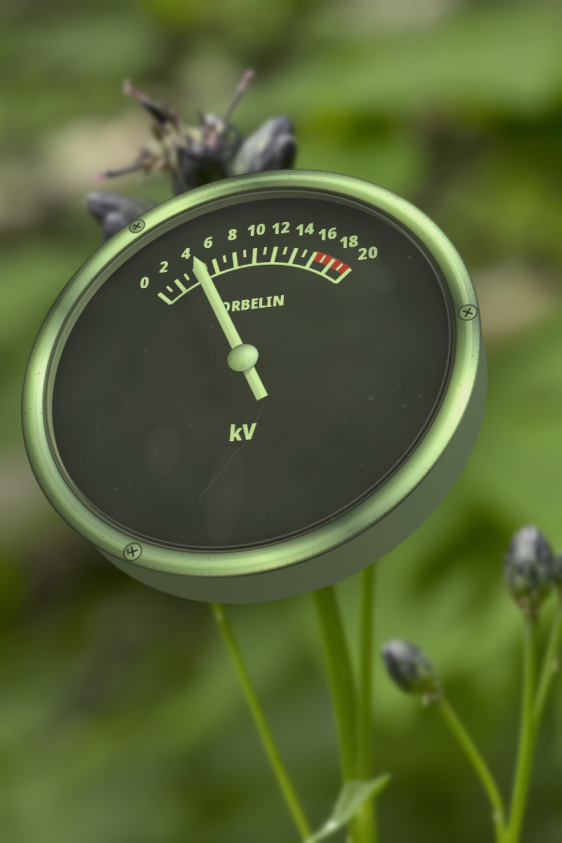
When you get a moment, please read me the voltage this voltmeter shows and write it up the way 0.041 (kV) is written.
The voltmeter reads 4.5 (kV)
